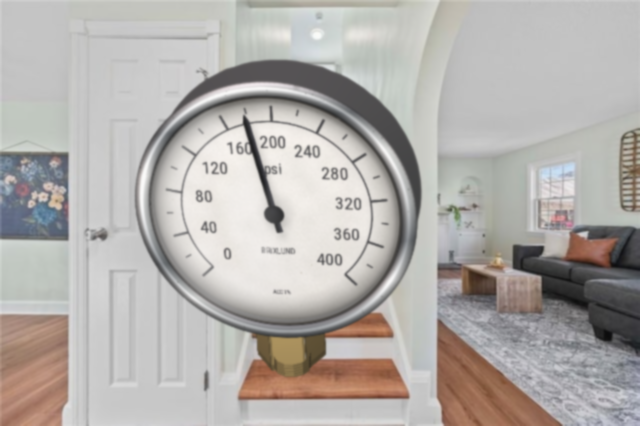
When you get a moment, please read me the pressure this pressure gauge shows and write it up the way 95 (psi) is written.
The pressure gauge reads 180 (psi)
